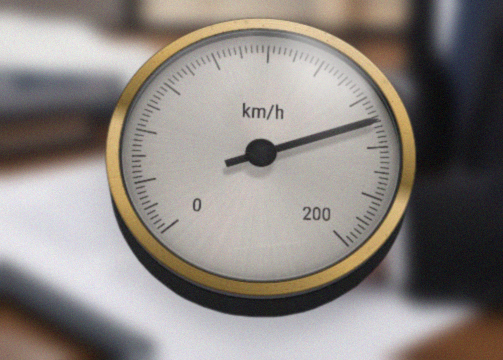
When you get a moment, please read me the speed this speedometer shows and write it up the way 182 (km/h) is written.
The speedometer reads 150 (km/h)
